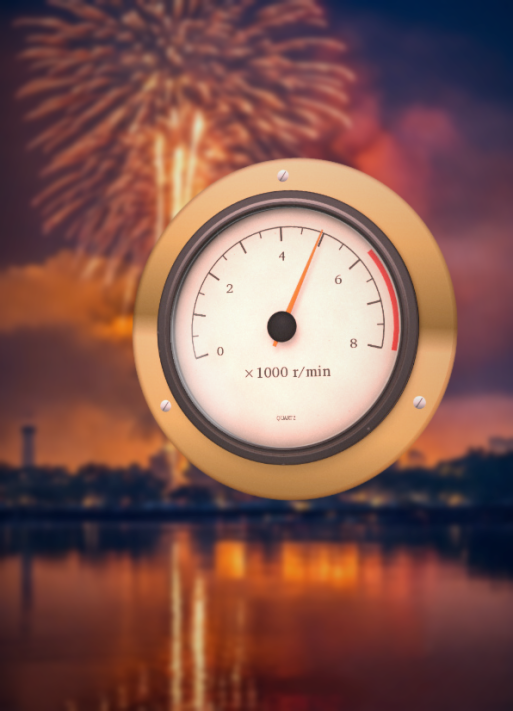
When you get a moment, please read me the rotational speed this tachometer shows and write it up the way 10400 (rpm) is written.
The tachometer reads 5000 (rpm)
